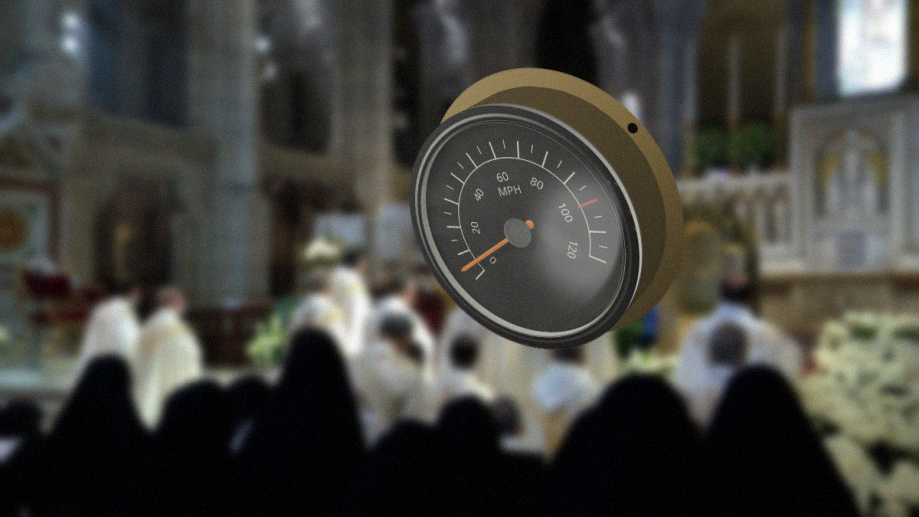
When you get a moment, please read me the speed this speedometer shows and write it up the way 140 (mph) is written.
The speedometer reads 5 (mph)
